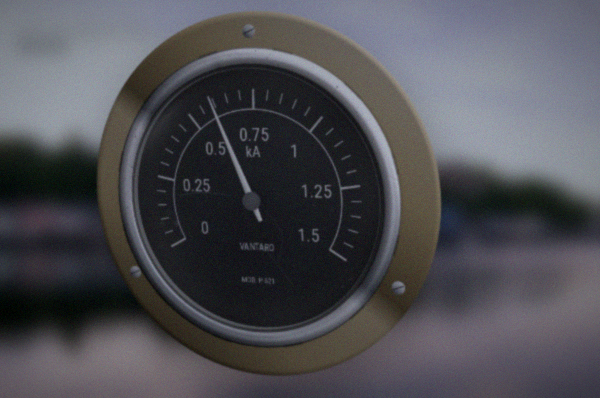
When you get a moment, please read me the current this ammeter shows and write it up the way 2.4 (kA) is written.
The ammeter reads 0.6 (kA)
